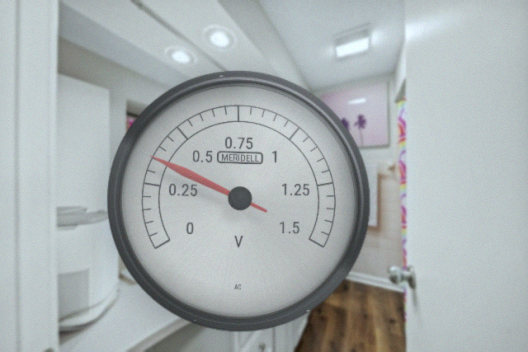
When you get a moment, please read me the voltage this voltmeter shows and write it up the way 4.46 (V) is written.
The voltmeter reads 0.35 (V)
